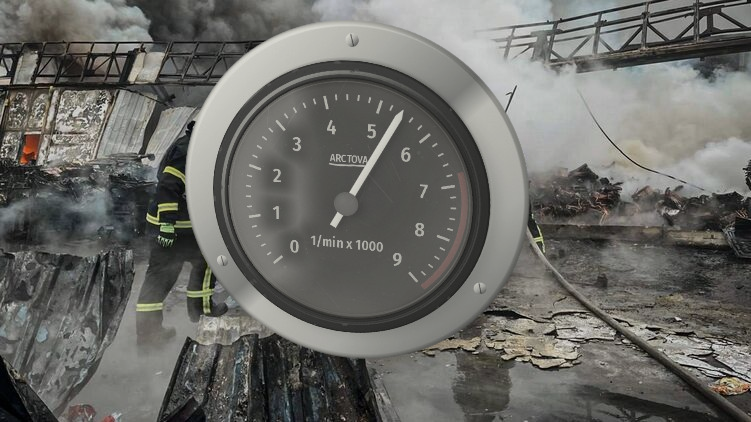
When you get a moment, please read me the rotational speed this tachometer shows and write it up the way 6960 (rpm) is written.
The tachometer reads 5400 (rpm)
